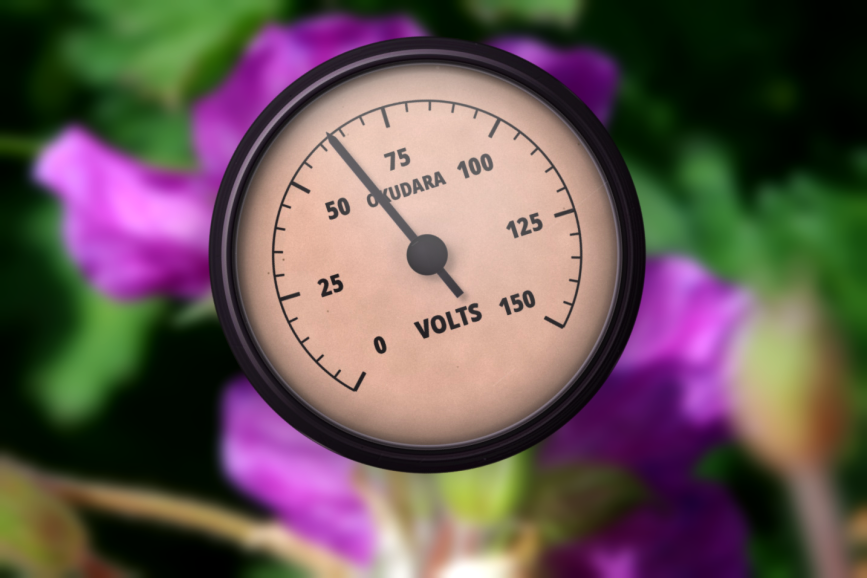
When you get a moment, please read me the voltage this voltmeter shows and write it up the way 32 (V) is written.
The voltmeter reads 62.5 (V)
